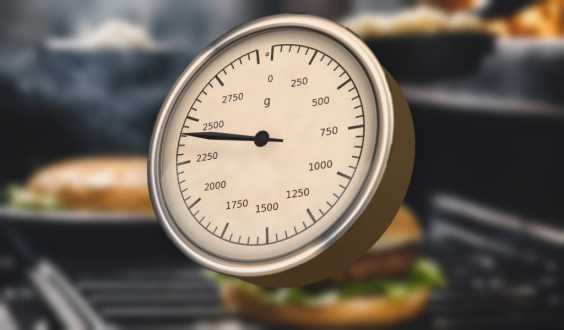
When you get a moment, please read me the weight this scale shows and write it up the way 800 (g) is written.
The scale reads 2400 (g)
